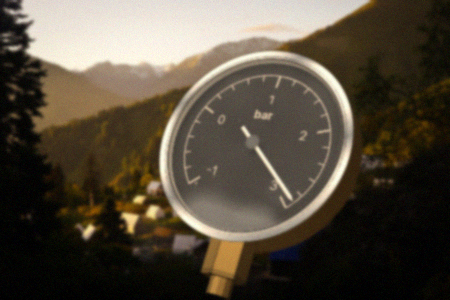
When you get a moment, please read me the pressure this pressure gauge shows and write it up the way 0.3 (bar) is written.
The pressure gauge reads 2.9 (bar)
